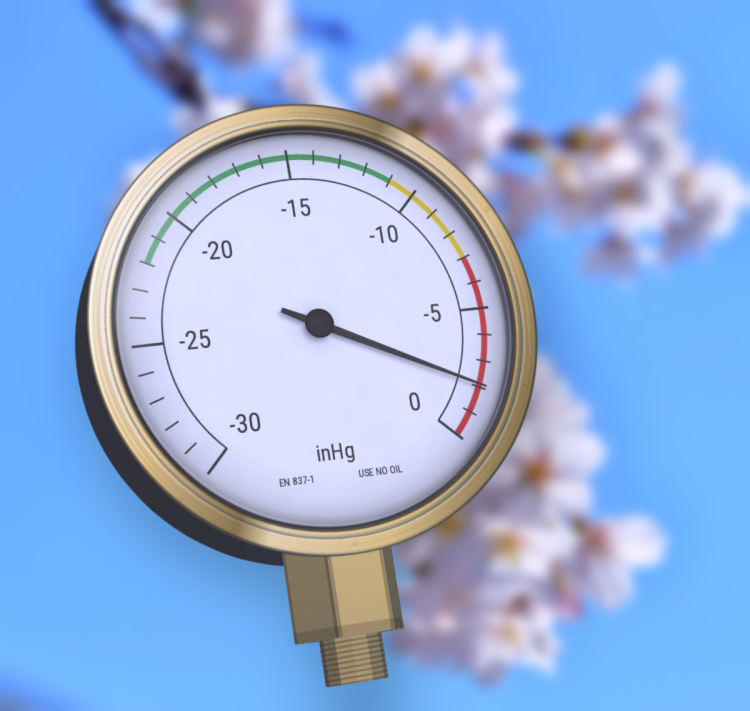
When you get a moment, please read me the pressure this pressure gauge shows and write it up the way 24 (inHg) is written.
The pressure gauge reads -2 (inHg)
